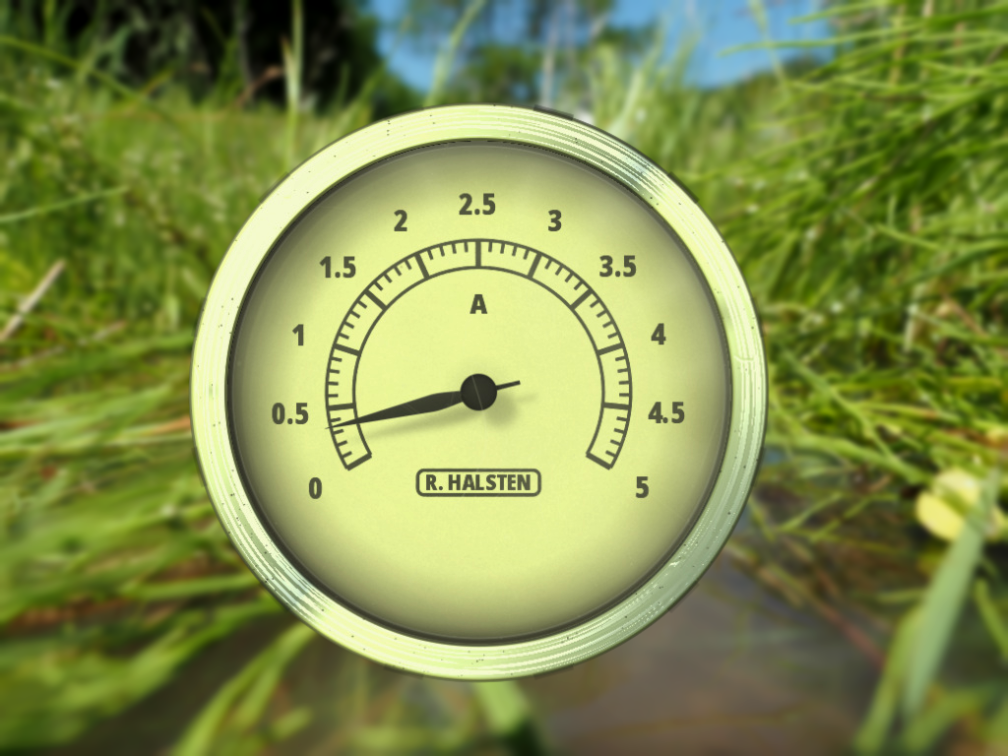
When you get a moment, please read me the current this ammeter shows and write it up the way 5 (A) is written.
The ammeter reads 0.35 (A)
